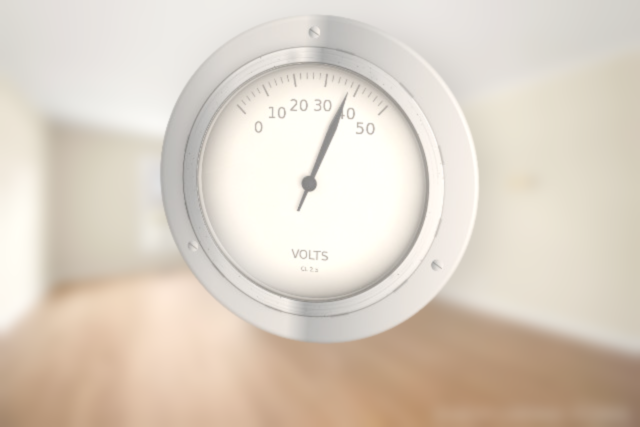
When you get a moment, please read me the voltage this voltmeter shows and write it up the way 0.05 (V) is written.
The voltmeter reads 38 (V)
